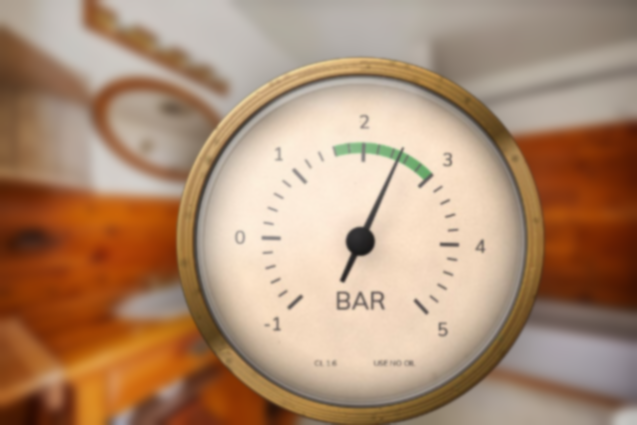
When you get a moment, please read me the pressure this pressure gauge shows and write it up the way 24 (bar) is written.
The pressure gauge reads 2.5 (bar)
